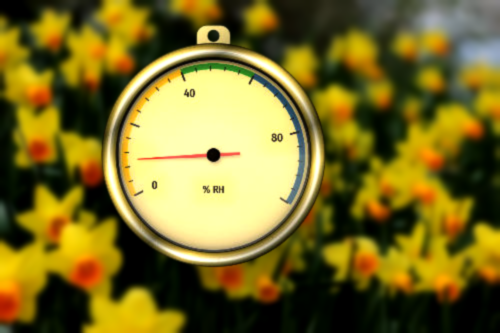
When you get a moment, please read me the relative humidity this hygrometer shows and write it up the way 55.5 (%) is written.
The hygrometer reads 10 (%)
